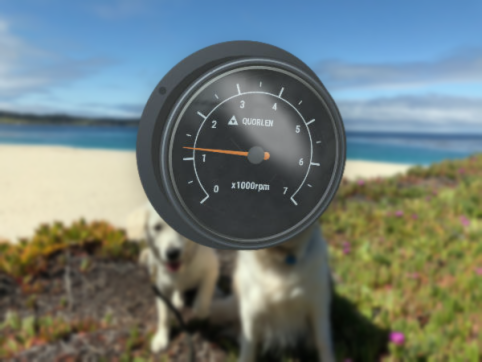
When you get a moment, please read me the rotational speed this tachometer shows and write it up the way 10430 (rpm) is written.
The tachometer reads 1250 (rpm)
